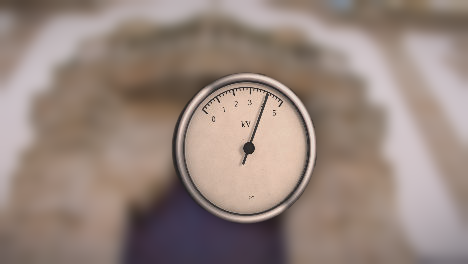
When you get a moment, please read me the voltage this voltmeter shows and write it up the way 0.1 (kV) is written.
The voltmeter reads 4 (kV)
